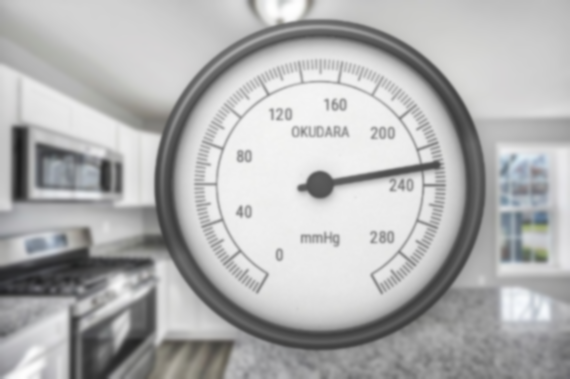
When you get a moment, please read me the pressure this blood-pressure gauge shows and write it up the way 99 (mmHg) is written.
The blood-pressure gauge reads 230 (mmHg)
